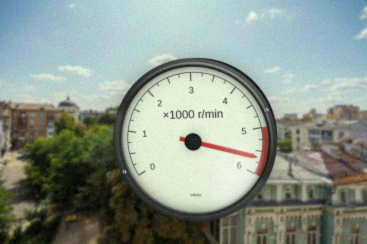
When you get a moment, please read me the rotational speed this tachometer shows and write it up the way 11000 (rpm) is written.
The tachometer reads 5625 (rpm)
